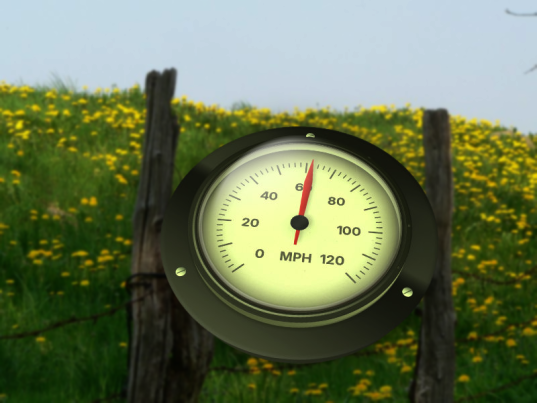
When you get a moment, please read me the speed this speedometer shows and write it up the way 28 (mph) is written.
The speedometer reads 62 (mph)
